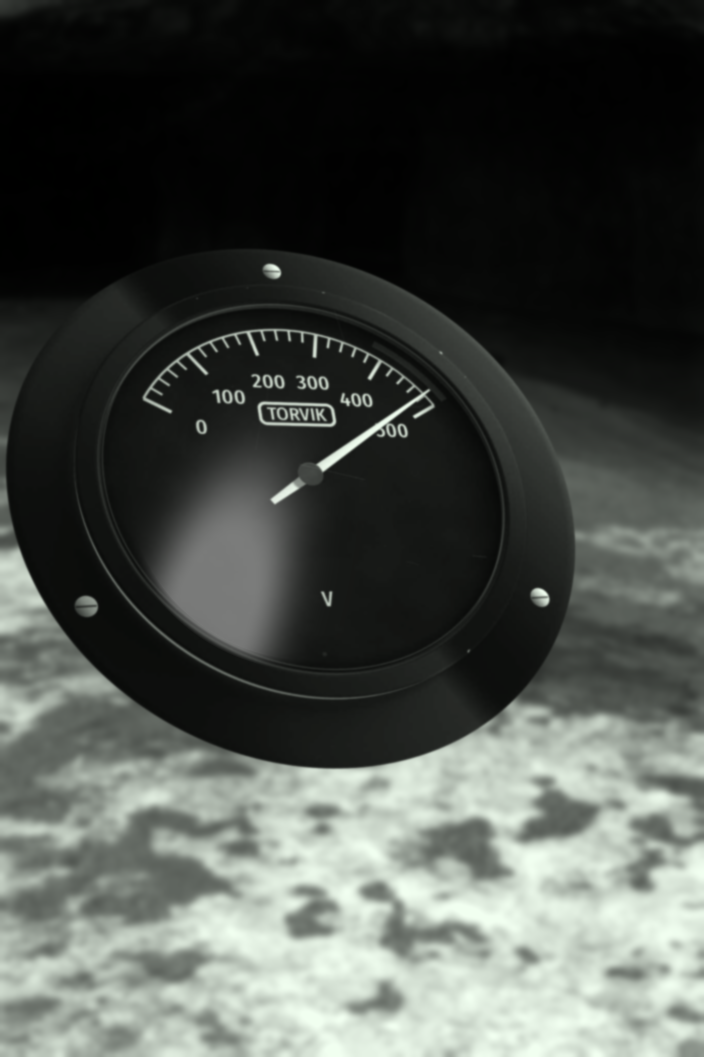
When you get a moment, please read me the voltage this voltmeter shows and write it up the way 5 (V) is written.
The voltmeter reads 480 (V)
